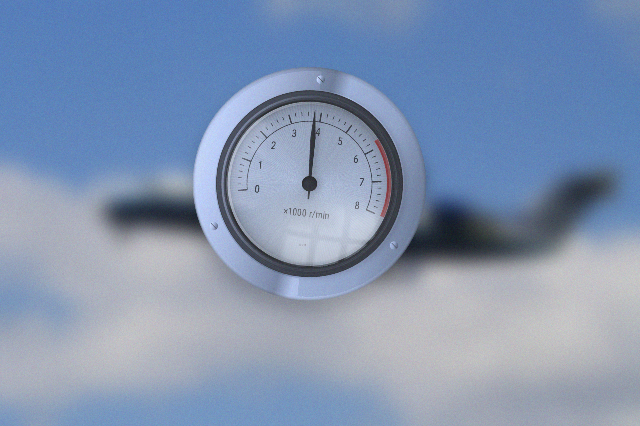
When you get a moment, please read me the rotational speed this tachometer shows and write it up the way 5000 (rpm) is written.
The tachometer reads 3800 (rpm)
